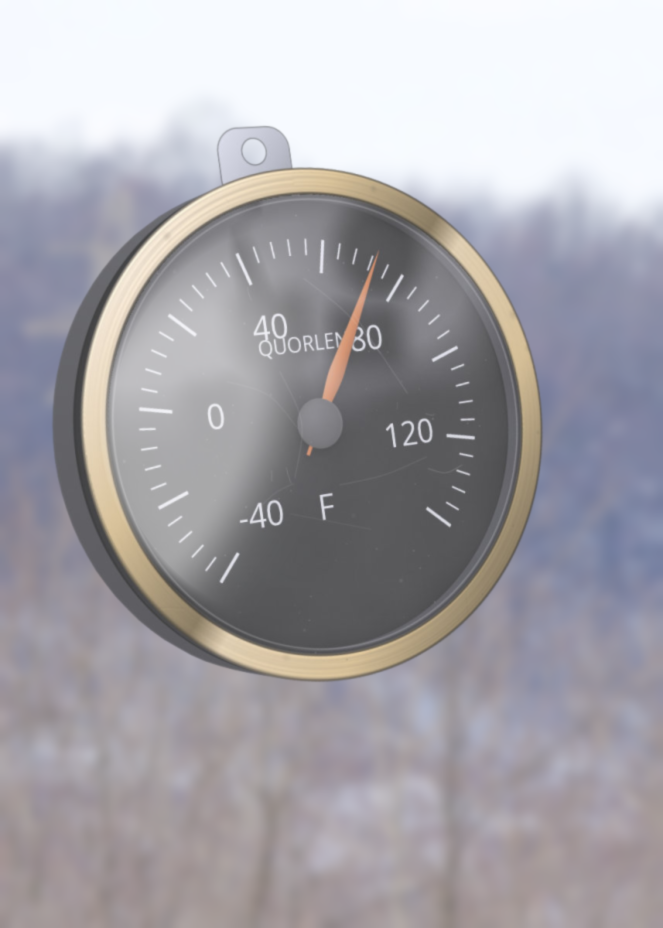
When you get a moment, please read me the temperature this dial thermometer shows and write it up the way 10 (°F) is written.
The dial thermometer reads 72 (°F)
